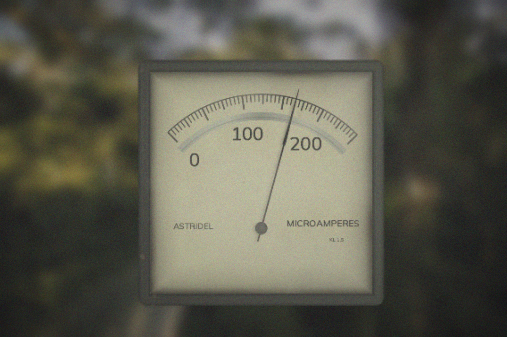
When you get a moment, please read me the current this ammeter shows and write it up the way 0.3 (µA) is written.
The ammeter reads 165 (µA)
